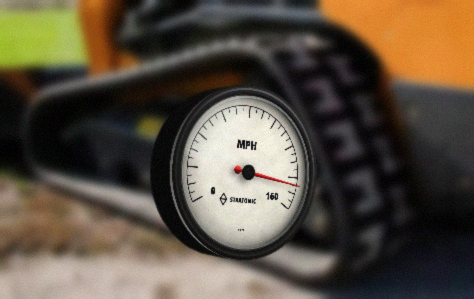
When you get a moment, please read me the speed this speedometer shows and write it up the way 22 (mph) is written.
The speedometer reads 145 (mph)
